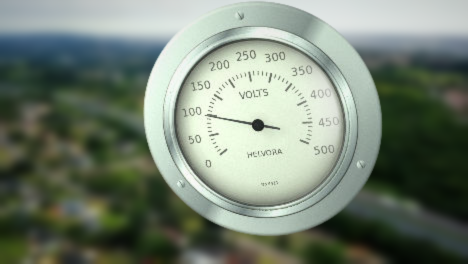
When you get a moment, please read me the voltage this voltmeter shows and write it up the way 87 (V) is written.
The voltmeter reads 100 (V)
